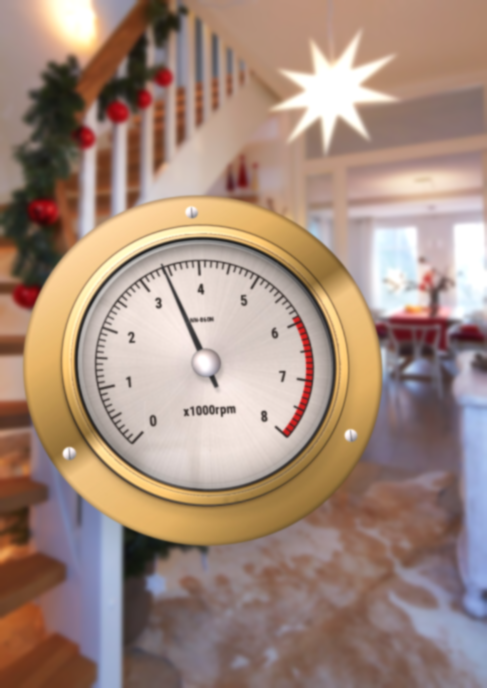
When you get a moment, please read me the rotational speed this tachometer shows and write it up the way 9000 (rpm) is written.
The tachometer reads 3400 (rpm)
